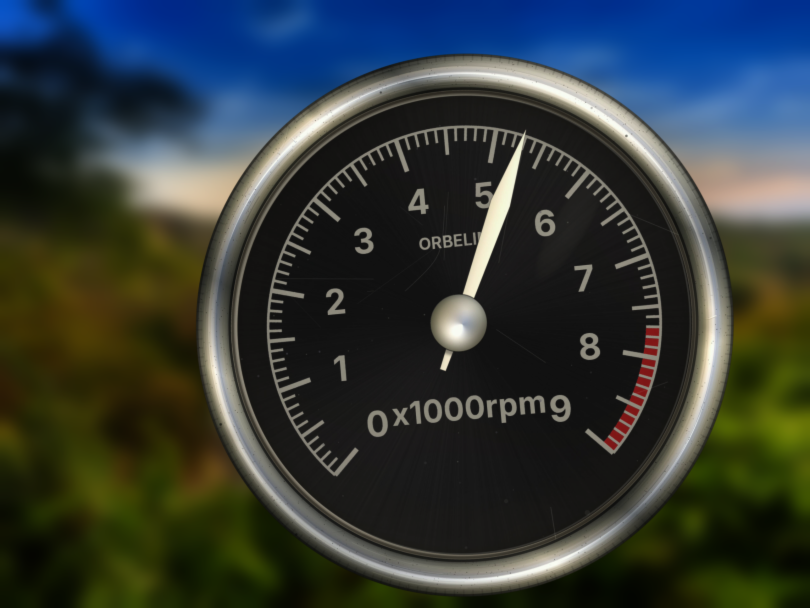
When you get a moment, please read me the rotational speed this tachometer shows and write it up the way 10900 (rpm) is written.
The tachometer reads 5300 (rpm)
